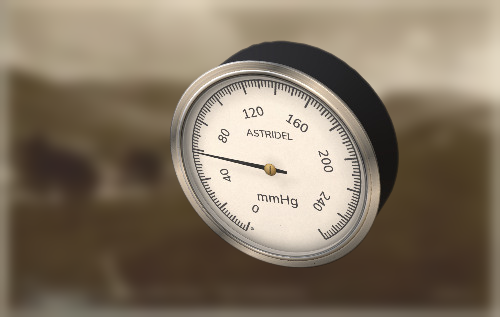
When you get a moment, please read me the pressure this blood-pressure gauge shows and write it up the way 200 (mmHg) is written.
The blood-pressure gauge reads 60 (mmHg)
